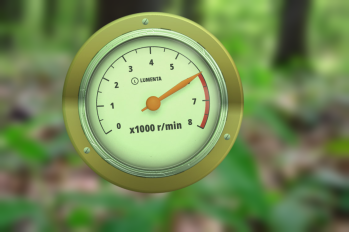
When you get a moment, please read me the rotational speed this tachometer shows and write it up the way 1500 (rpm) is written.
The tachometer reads 6000 (rpm)
